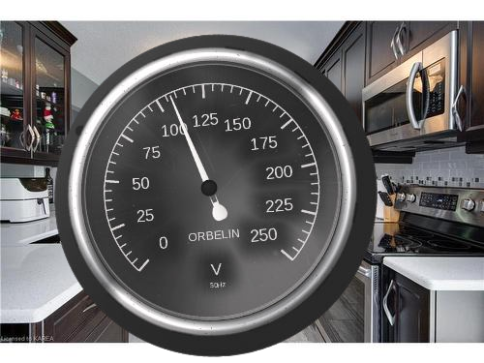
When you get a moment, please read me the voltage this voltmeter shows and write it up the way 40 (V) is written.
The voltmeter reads 107.5 (V)
